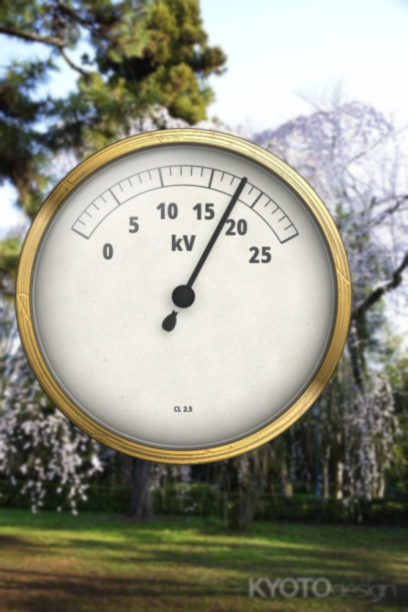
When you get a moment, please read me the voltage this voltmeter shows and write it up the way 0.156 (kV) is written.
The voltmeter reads 18 (kV)
